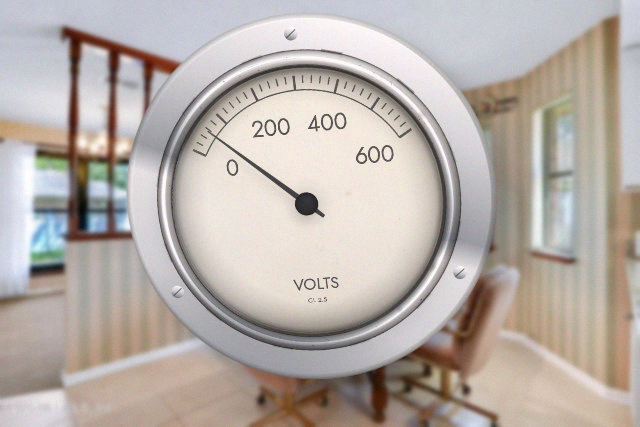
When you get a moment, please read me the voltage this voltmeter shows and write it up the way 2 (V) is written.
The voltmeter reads 60 (V)
